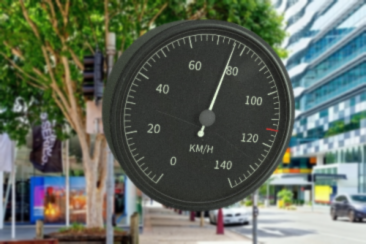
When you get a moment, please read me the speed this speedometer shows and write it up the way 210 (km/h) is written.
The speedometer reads 76 (km/h)
